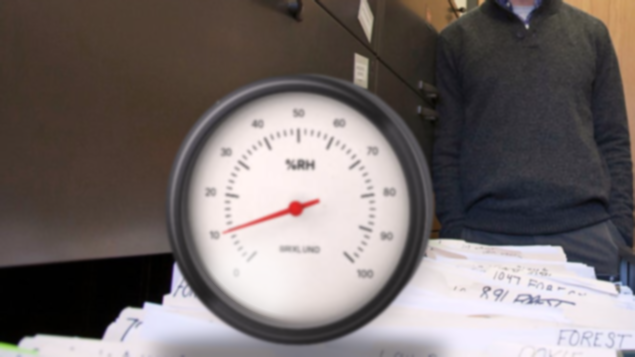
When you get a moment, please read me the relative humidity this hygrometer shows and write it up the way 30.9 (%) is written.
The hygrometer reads 10 (%)
